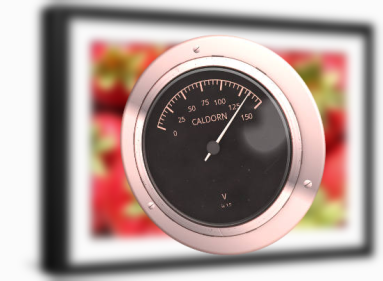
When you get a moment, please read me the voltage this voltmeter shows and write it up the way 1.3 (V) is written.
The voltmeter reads 135 (V)
